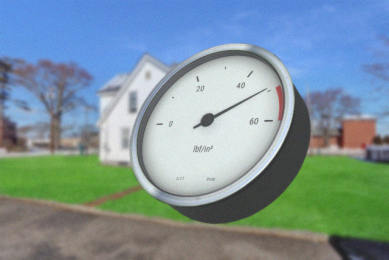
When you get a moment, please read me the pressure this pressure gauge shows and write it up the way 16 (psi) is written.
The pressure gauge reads 50 (psi)
